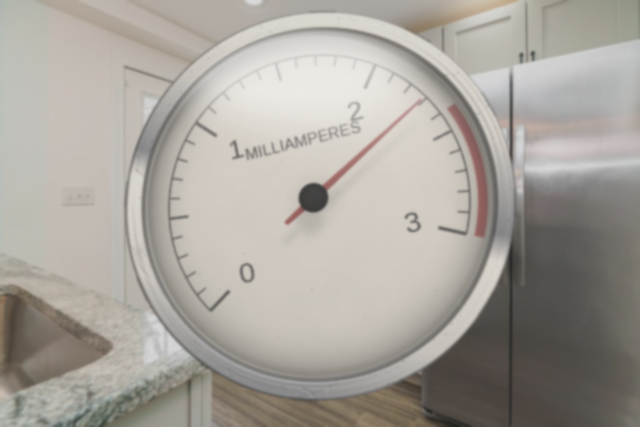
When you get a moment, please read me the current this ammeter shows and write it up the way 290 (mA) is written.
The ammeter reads 2.3 (mA)
